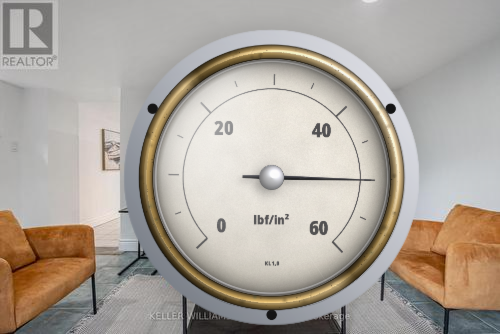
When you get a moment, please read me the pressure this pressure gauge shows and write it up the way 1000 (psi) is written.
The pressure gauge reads 50 (psi)
